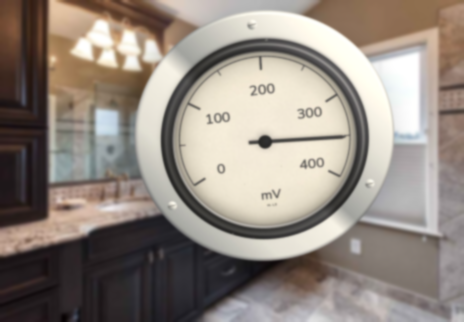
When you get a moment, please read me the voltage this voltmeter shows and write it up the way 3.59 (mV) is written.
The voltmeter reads 350 (mV)
